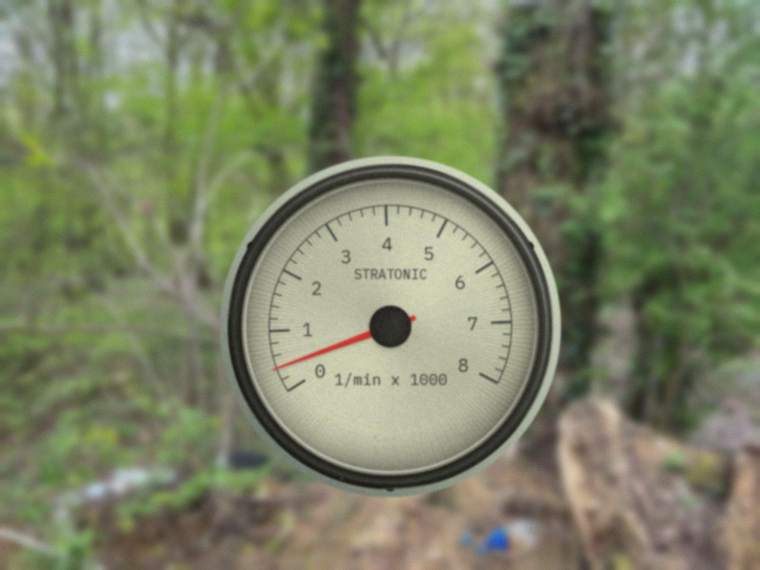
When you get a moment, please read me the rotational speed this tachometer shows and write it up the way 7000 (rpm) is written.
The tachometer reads 400 (rpm)
